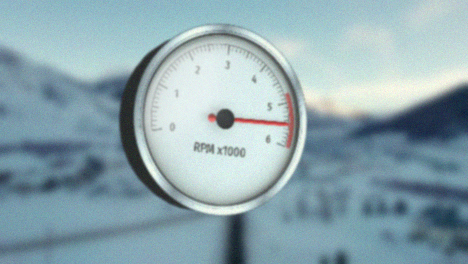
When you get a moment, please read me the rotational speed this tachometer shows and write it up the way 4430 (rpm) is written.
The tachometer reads 5500 (rpm)
